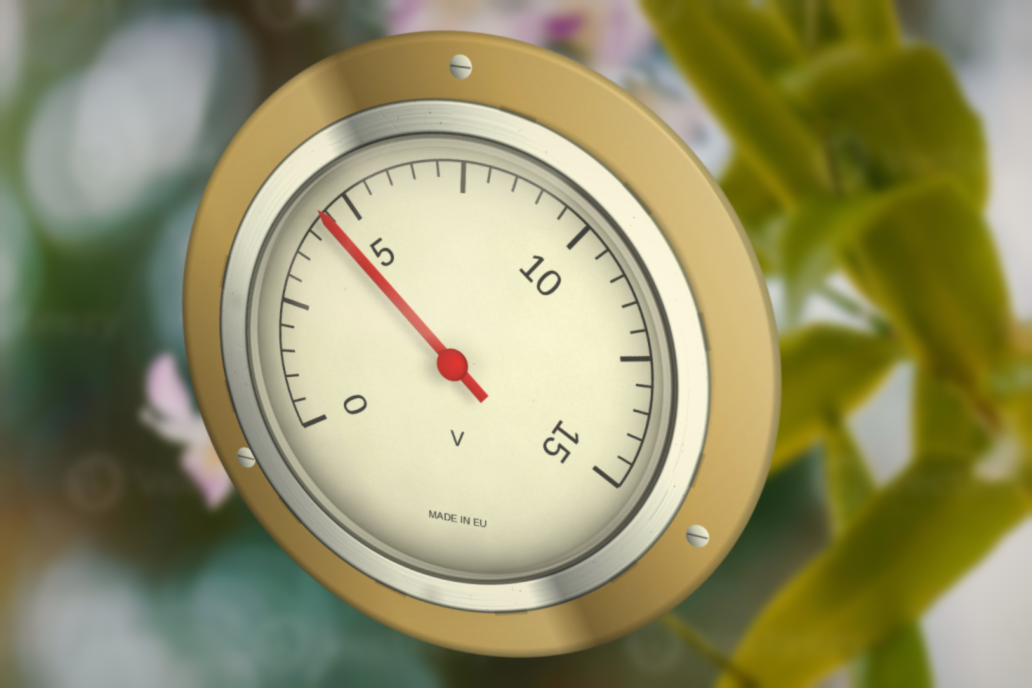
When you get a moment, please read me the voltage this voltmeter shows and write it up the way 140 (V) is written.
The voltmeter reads 4.5 (V)
